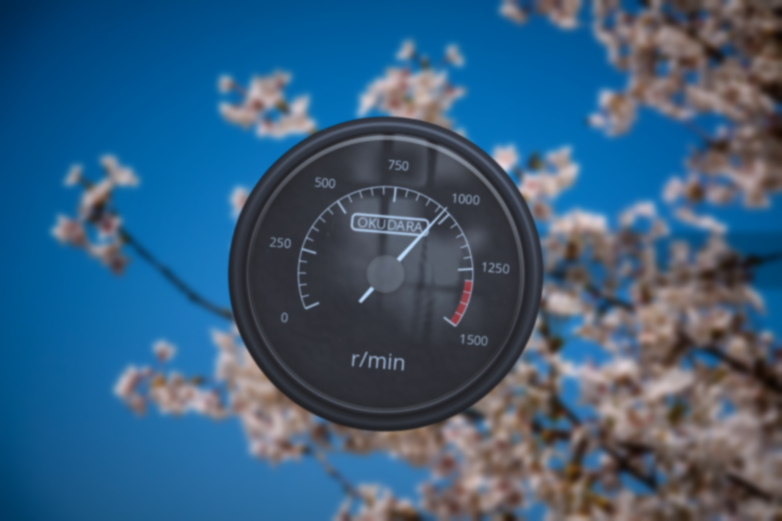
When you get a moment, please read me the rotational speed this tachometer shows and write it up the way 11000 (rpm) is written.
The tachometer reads 975 (rpm)
